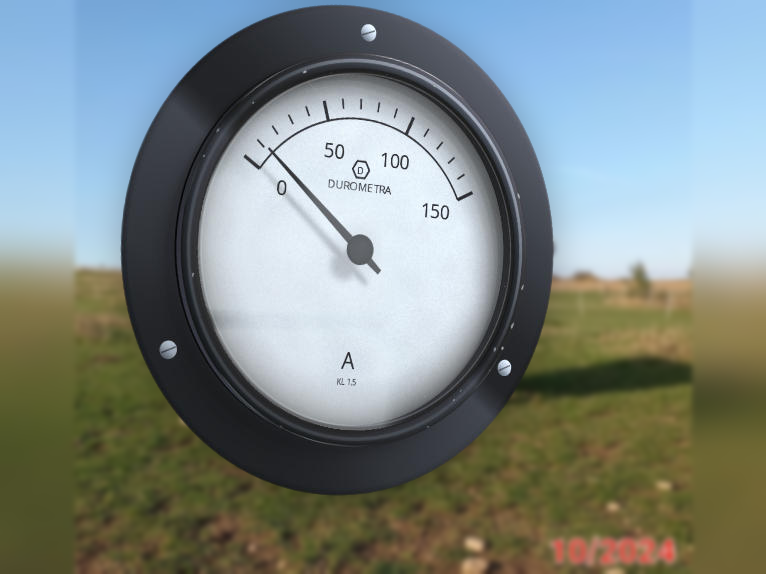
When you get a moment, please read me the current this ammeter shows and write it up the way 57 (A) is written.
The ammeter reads 10 (A)
